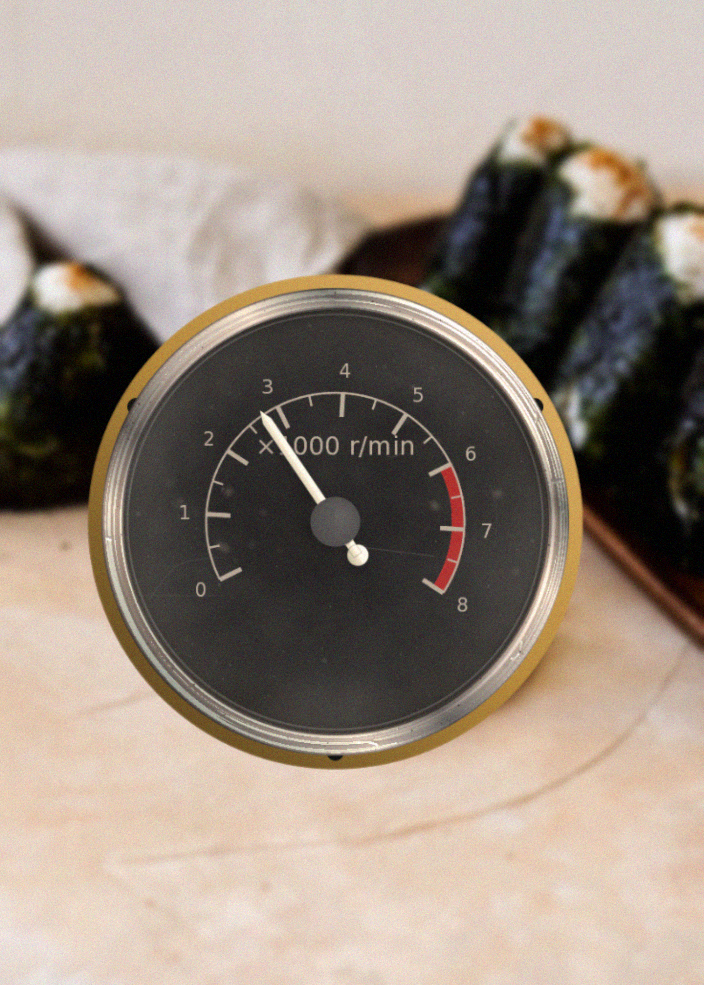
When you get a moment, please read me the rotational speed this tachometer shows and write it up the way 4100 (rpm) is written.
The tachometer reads 2750 (rpm)
